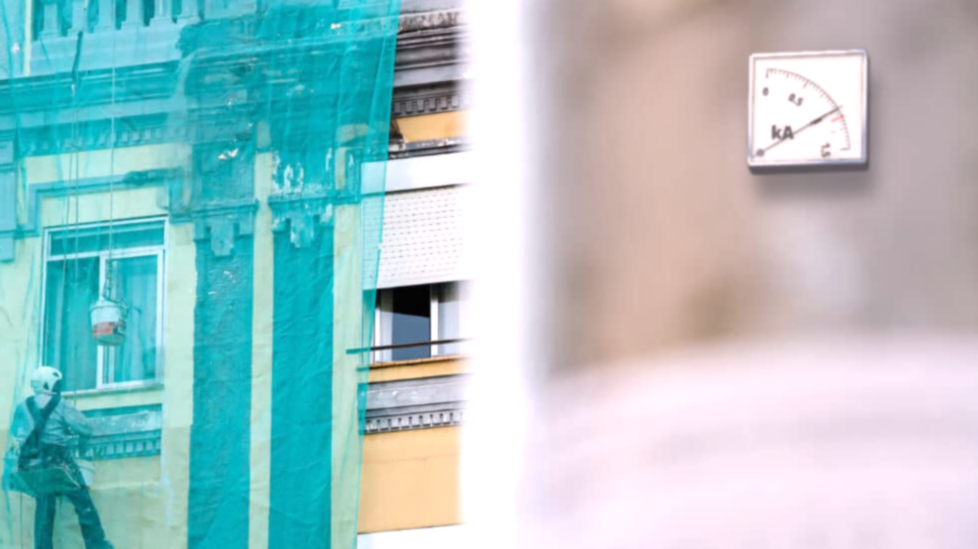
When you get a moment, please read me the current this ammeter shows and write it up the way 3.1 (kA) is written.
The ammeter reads 1 (kA)
